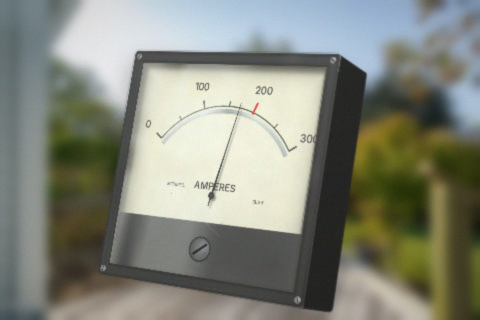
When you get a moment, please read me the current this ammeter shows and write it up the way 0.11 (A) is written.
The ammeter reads 175 (A)
